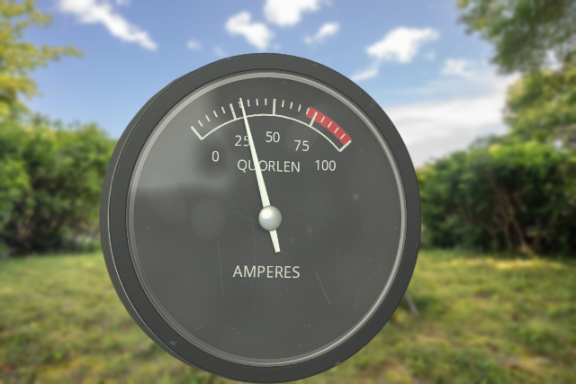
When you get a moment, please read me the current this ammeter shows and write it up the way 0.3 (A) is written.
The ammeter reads 30 (A)
